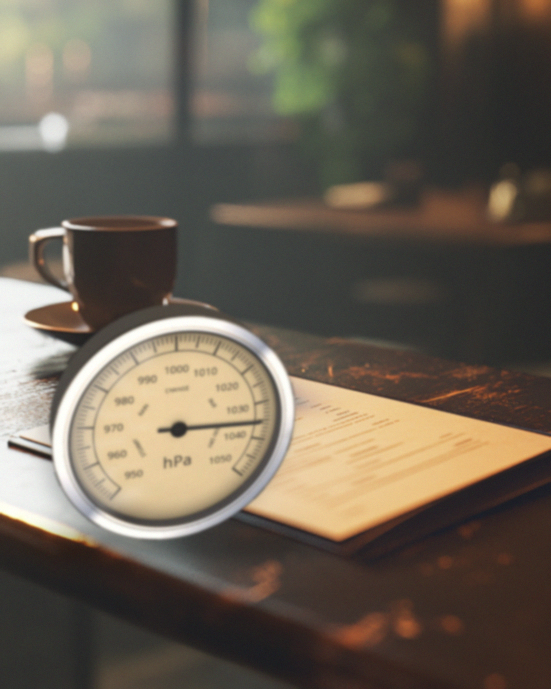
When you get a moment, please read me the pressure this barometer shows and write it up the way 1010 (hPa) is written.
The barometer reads 1035 (hPa)
